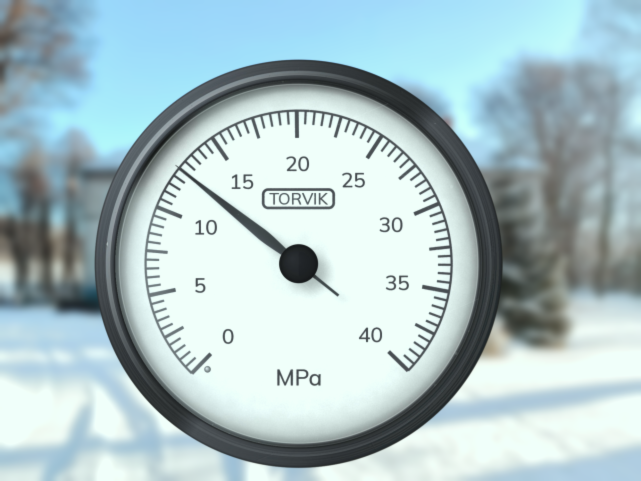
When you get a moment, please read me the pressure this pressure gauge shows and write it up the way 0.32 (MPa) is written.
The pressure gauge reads 12.5 (MPa)
